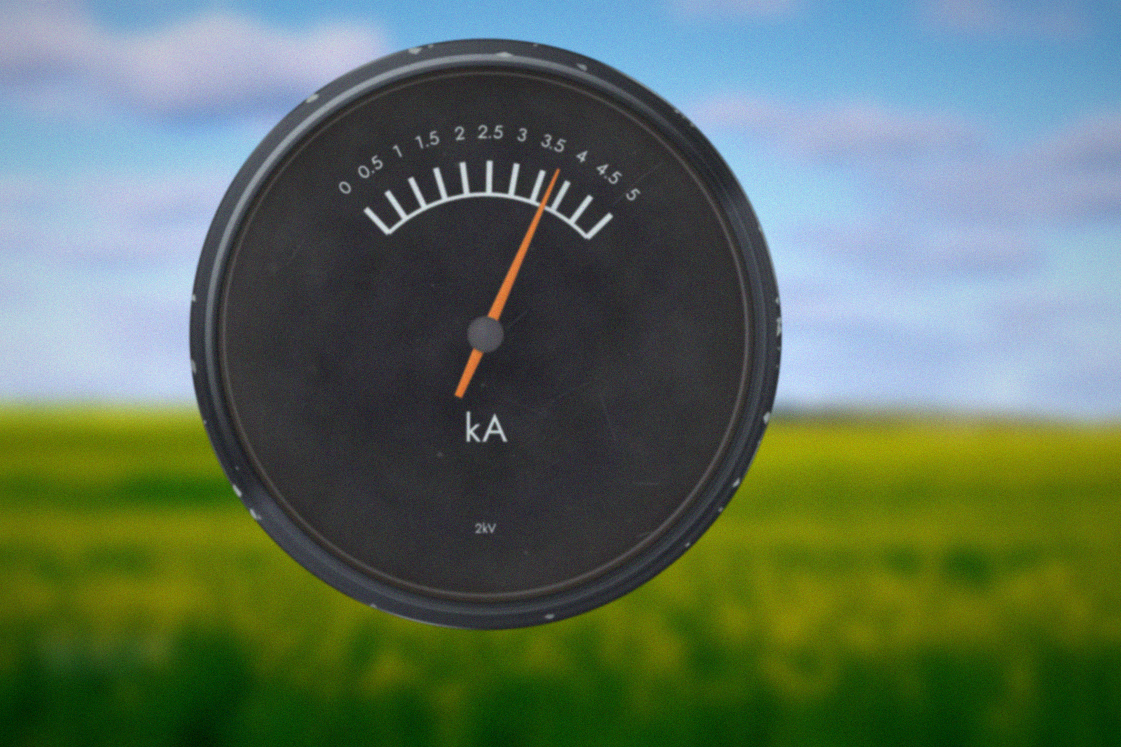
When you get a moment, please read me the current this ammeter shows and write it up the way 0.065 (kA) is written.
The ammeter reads 3.75 (kA)
